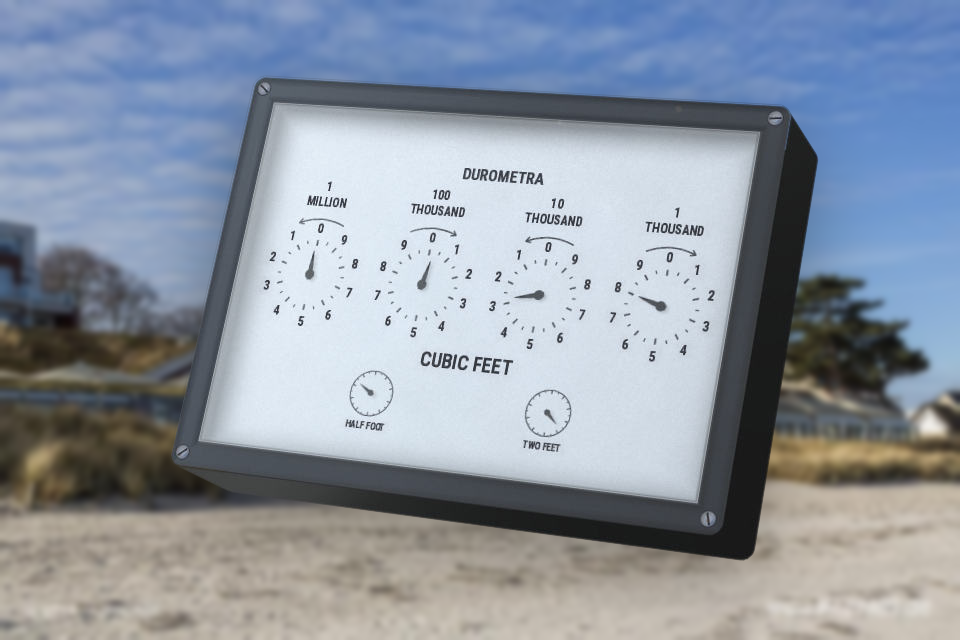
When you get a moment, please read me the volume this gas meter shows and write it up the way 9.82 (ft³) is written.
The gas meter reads 2800 (ft³)
